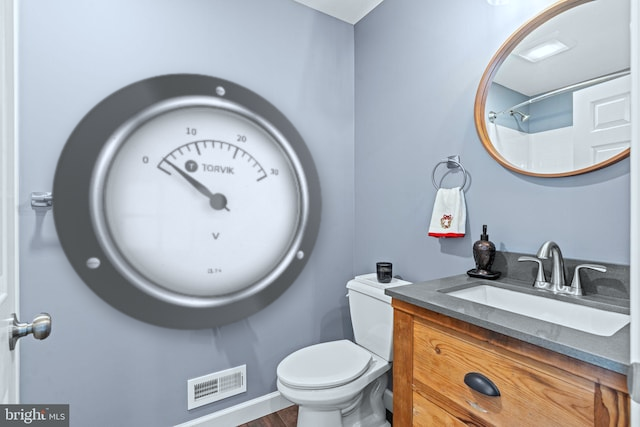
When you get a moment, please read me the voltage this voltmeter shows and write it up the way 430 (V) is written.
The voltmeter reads 2 (V)
